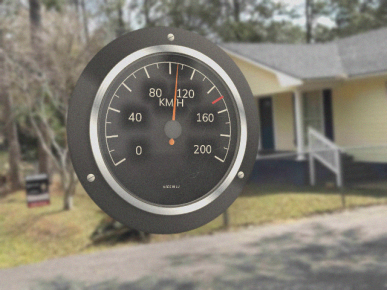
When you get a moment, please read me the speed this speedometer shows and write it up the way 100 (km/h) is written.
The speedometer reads 105 (km/h)
